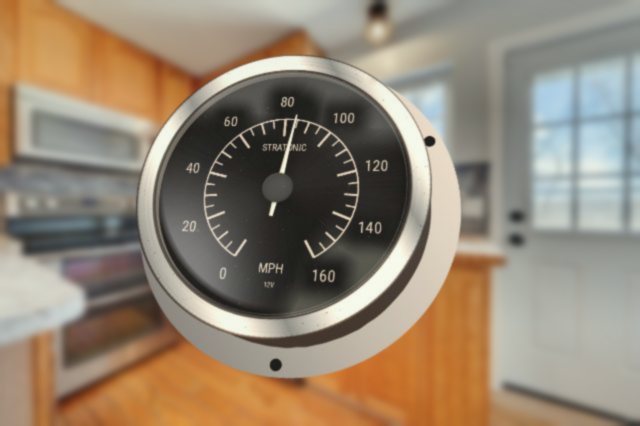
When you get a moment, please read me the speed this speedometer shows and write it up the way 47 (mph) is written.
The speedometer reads 85 (mph)
